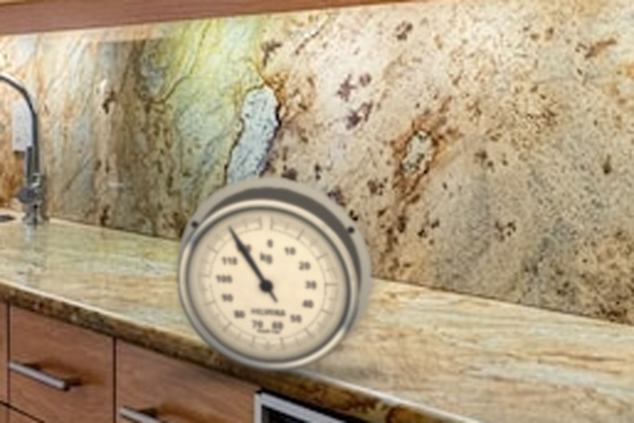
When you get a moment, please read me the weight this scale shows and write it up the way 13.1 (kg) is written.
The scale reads 120 (kg)
